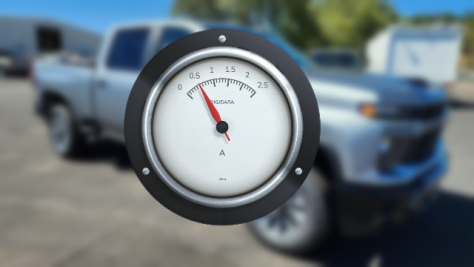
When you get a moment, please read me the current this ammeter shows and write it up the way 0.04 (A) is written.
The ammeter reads 0.5 (A)
